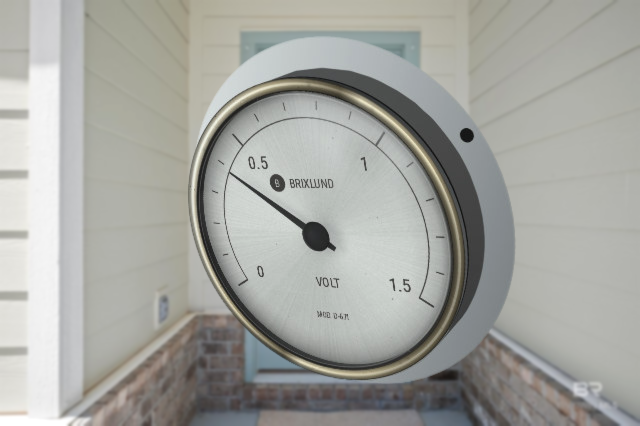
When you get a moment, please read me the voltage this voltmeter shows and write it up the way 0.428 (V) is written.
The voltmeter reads 0.4 (V)
